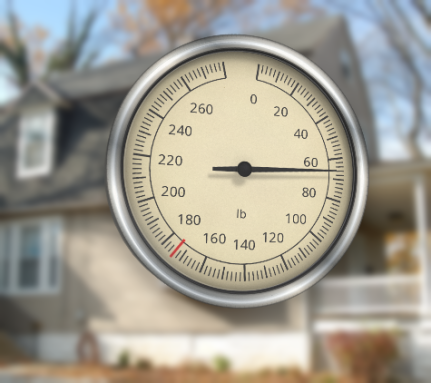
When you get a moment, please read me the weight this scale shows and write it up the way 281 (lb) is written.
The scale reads 66 (lb)
